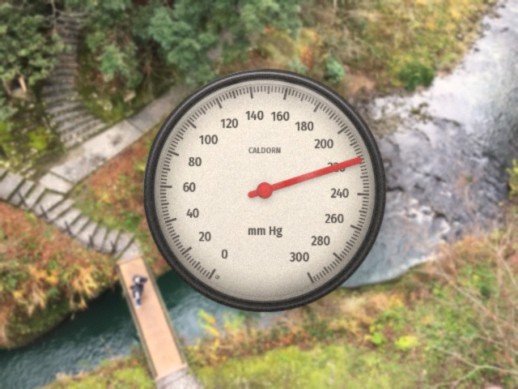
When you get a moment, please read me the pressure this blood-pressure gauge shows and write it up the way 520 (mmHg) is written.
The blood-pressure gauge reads 220 (mmHg)
